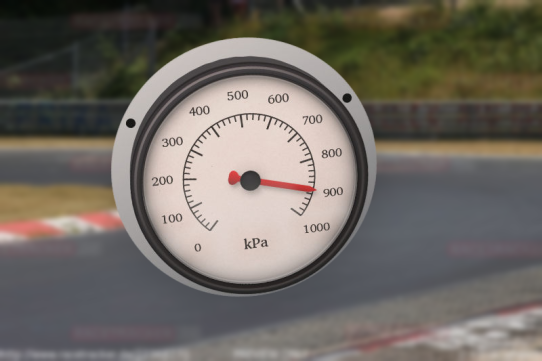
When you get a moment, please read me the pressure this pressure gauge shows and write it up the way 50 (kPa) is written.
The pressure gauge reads 900 (kPa)
